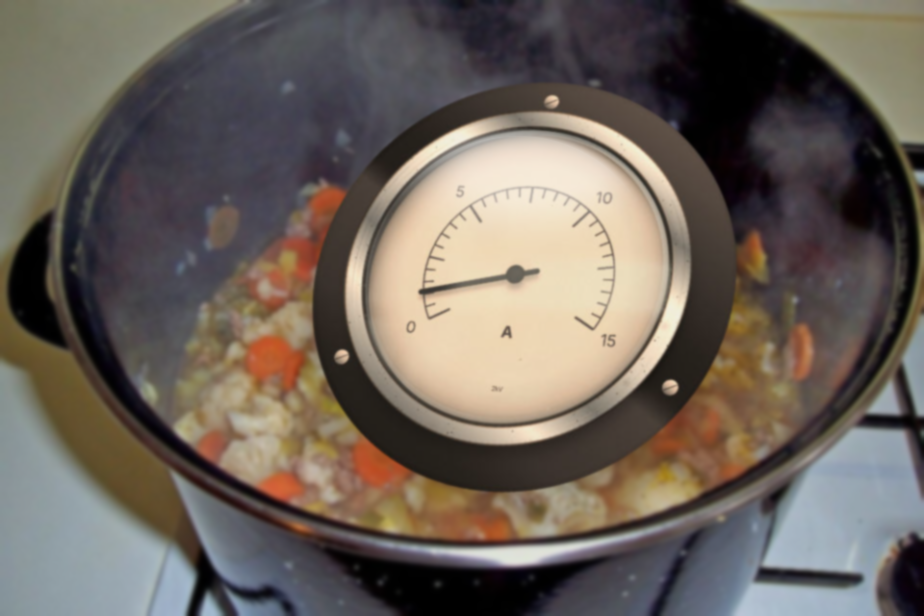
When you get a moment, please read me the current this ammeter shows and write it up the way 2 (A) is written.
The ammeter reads 1 (A)
